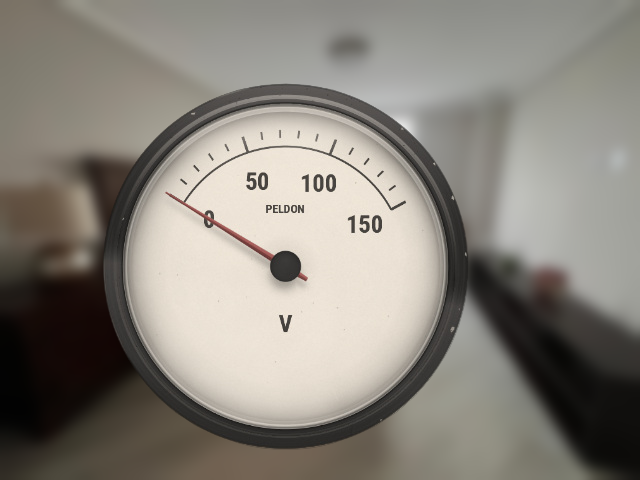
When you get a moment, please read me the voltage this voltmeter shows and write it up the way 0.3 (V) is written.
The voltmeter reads 0 (V)
